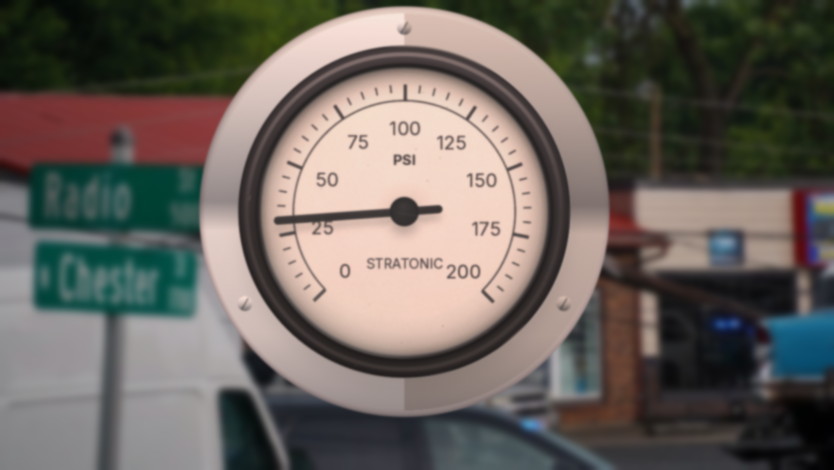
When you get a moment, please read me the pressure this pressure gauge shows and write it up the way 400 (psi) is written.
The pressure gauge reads 30 (psi)
